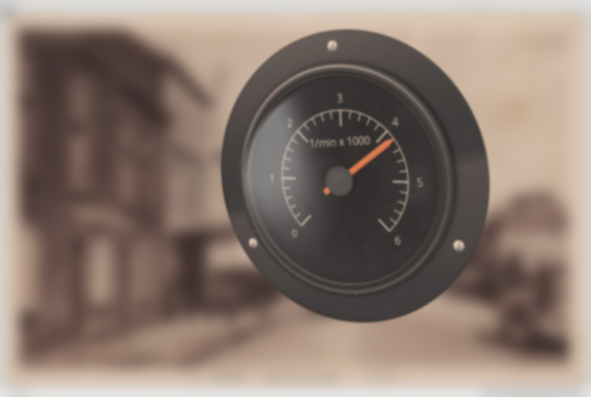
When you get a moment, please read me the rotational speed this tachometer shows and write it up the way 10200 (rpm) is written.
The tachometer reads 4200 (rpm)
